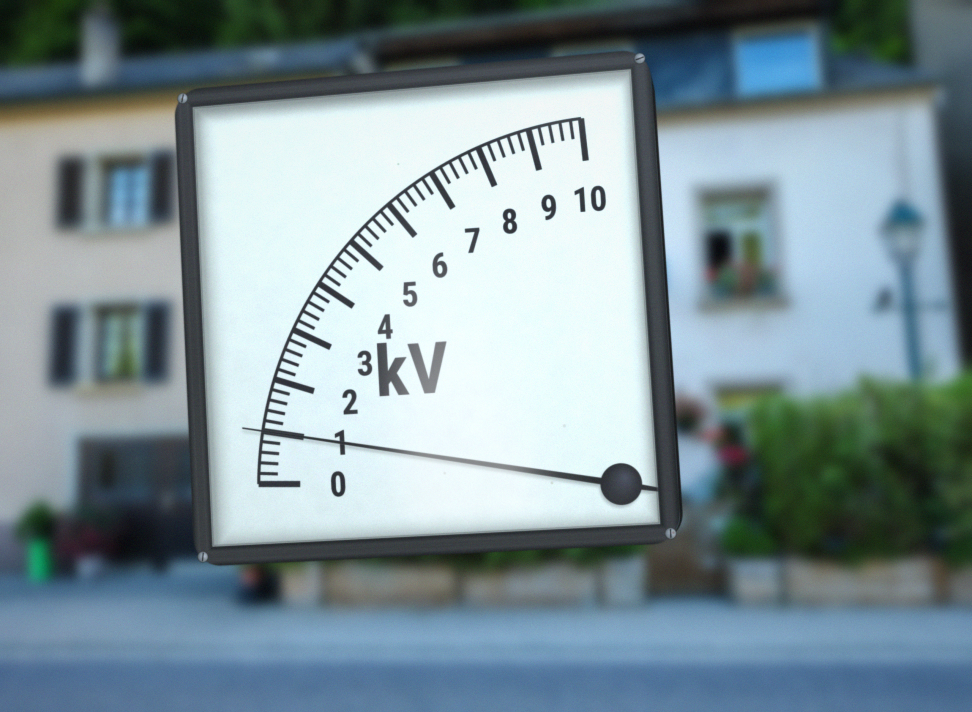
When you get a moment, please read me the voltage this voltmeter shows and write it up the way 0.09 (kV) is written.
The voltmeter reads 1 (kV)
